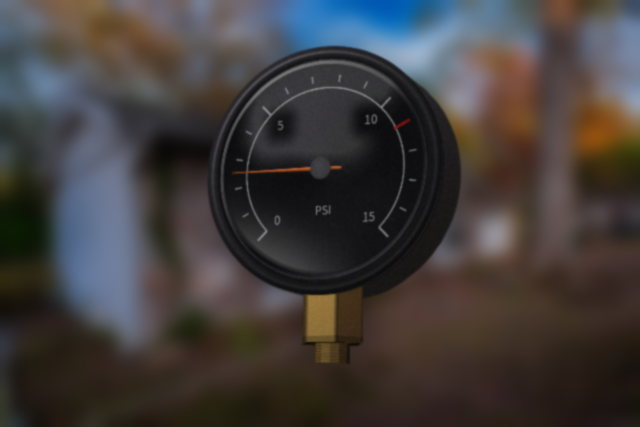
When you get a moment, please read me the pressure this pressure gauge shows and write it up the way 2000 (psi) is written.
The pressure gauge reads 2.5 (psi)
